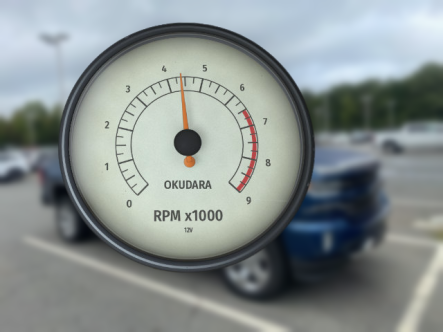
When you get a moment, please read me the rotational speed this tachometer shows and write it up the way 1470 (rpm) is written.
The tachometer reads 4375 (rpm)
